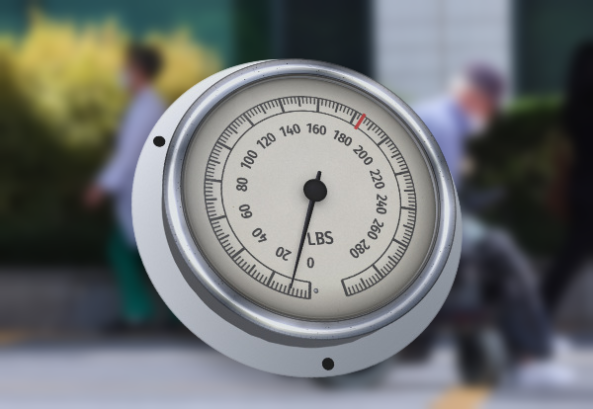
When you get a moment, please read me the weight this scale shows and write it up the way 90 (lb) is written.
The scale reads 10 (lb)
